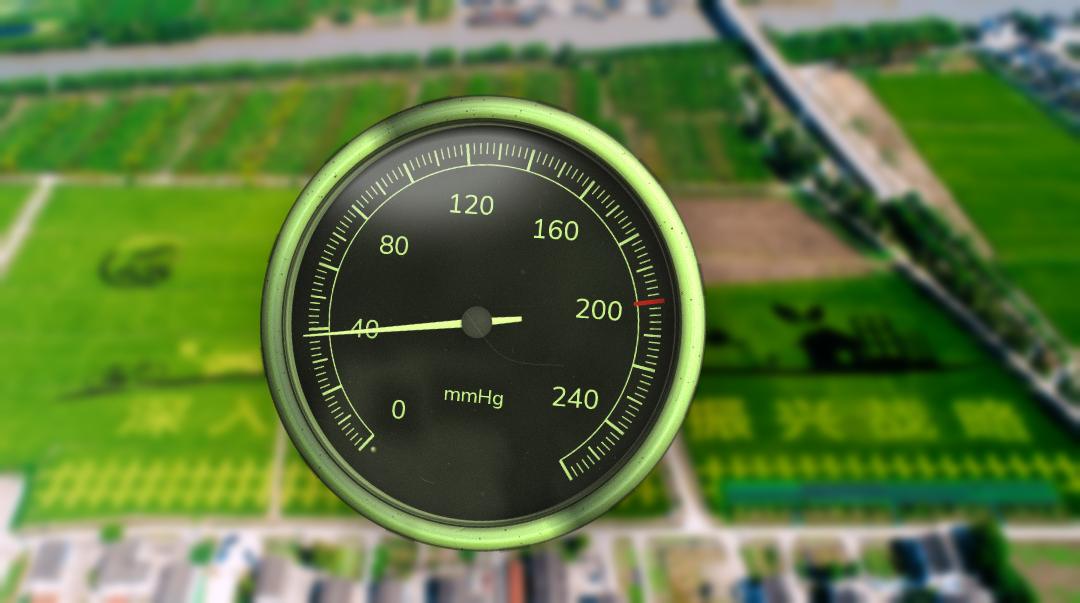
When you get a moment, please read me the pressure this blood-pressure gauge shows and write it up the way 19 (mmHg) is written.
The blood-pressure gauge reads 38 (mmHg)
